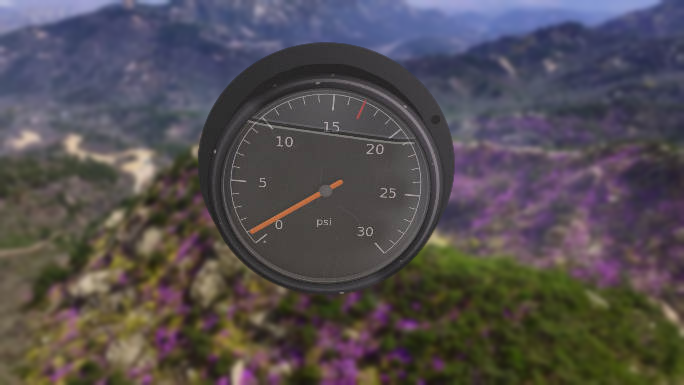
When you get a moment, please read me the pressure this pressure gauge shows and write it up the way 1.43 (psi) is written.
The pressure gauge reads 1 (psi)
